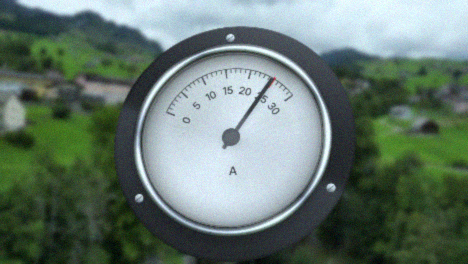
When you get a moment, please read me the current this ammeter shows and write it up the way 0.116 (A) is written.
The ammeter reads 25 (A)
